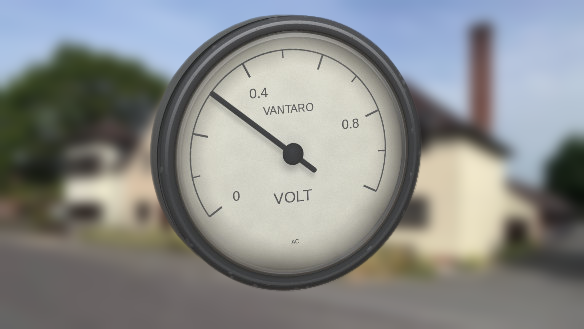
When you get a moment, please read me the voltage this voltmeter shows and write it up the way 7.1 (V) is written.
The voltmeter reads 0.3 (V)
